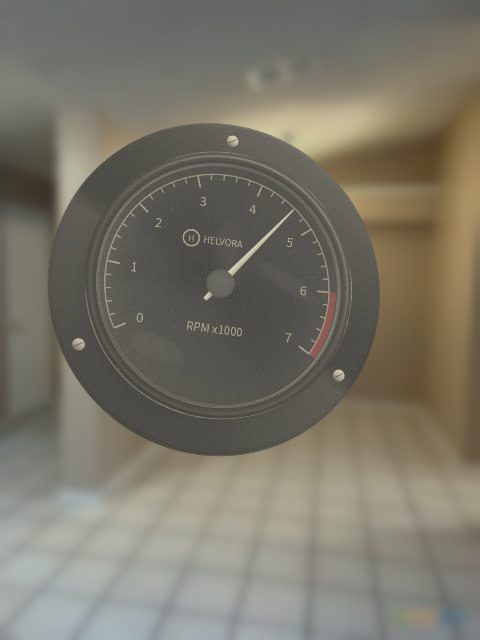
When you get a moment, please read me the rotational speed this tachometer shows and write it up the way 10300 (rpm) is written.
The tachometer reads 4600 (rpm)
